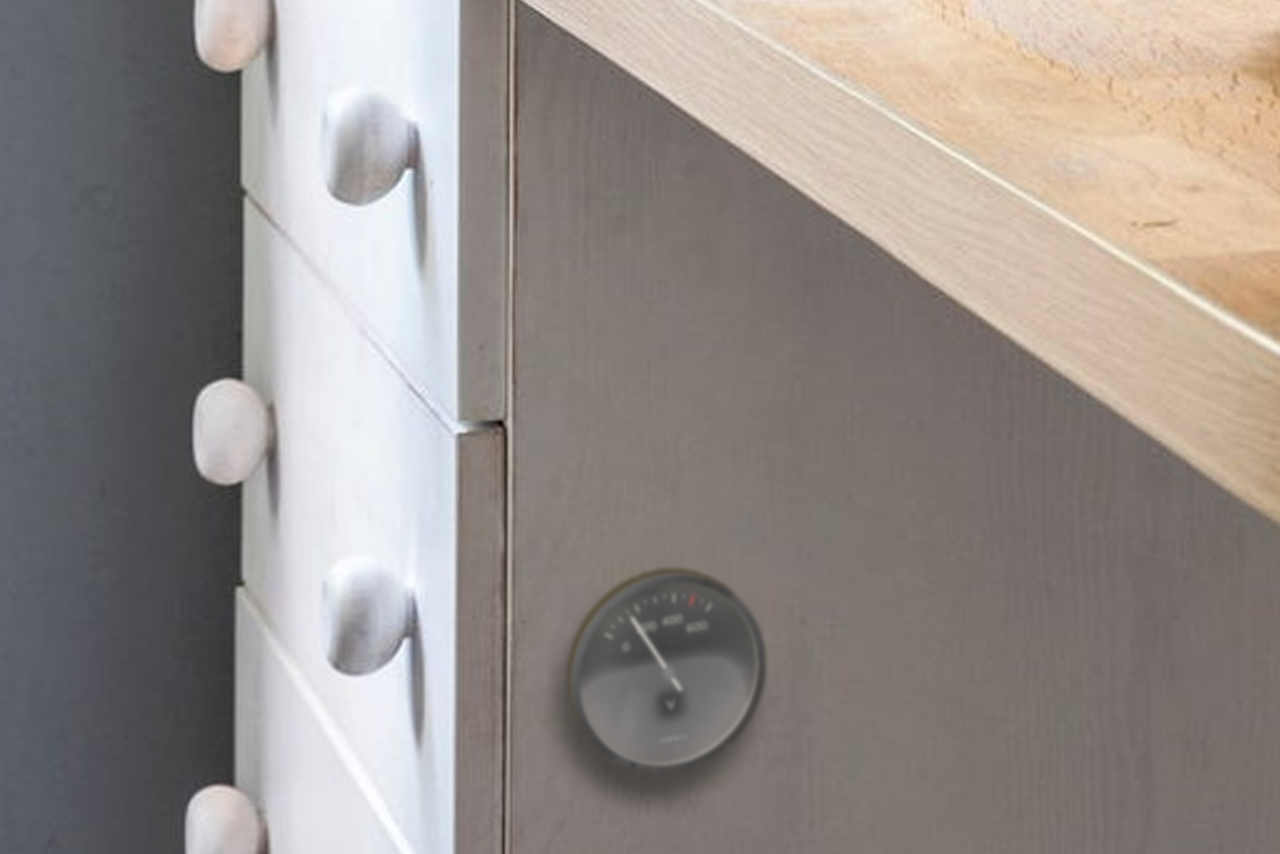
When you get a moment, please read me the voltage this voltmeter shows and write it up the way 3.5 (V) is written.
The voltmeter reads 150 (V)
